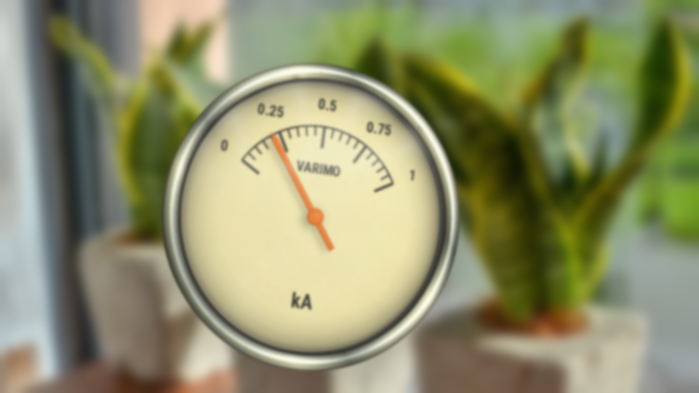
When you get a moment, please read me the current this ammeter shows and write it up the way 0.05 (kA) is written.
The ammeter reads 0.2 (kA)
